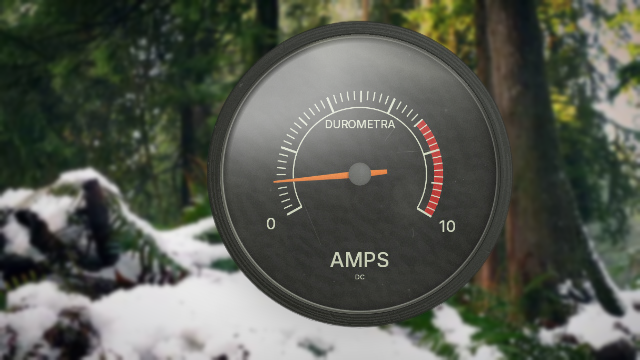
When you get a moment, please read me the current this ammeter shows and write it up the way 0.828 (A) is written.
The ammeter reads 1 (A)
